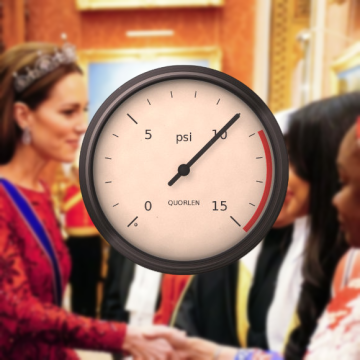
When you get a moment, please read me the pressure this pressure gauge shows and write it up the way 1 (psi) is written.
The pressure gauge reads 10 (psi)
